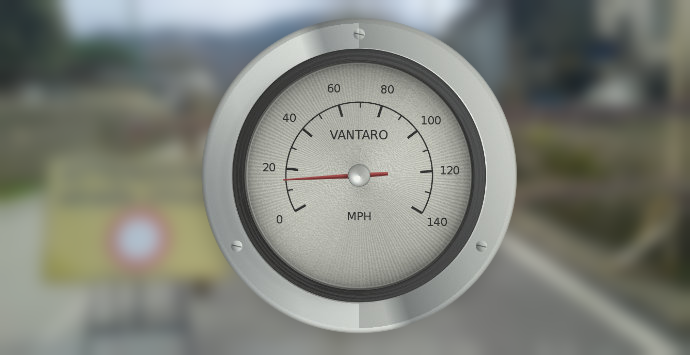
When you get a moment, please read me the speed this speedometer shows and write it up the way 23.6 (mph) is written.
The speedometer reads 15 (mph)
